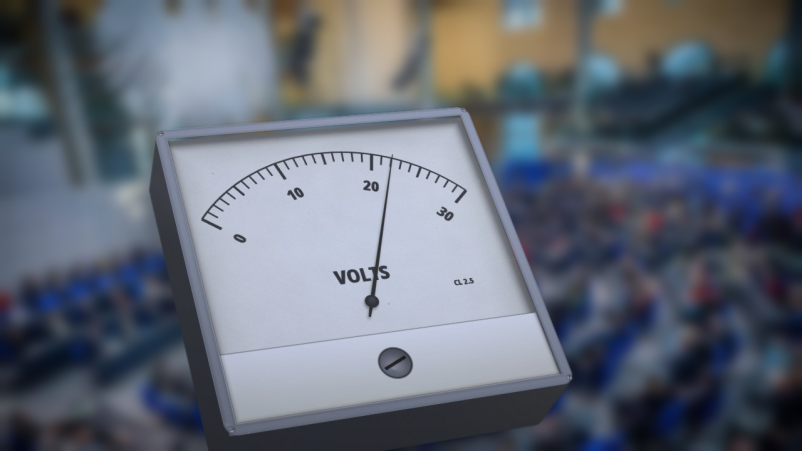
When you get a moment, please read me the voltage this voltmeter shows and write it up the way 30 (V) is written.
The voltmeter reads 22 (V)
